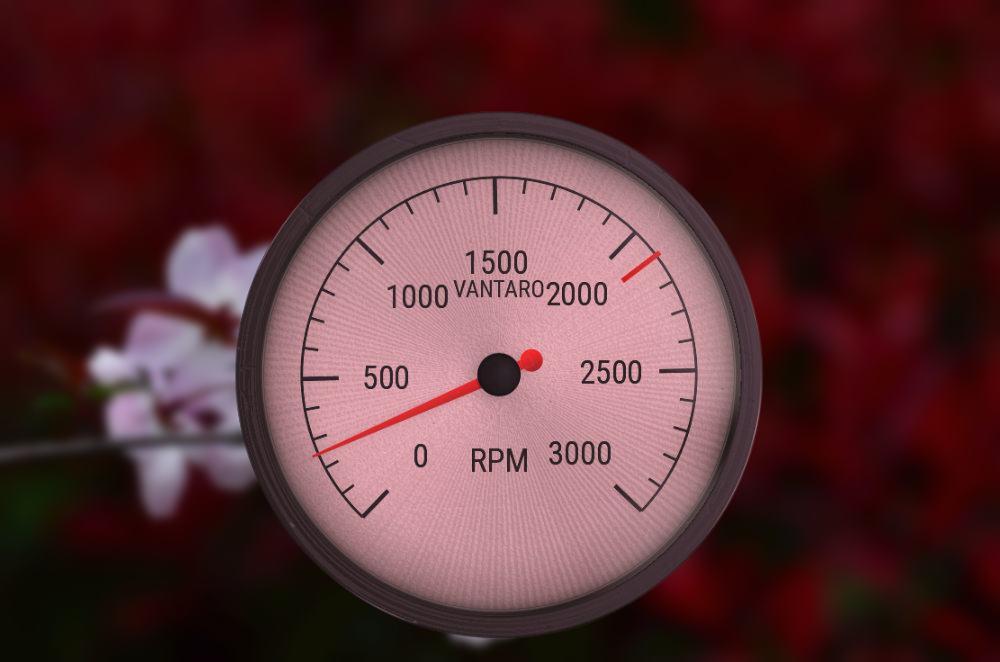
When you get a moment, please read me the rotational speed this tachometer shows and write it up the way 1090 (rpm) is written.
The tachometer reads 250 (rpm)
